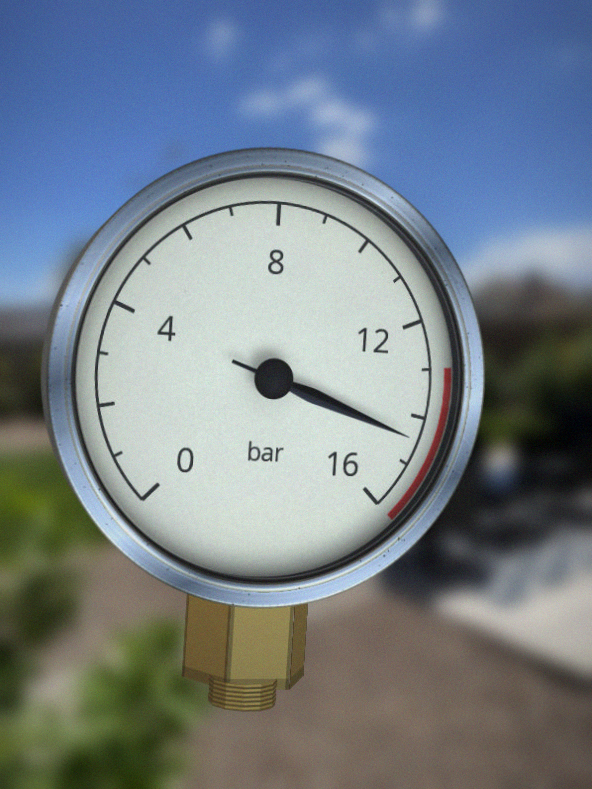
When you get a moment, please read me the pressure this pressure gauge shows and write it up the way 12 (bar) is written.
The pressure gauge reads 14.5 (bar)
